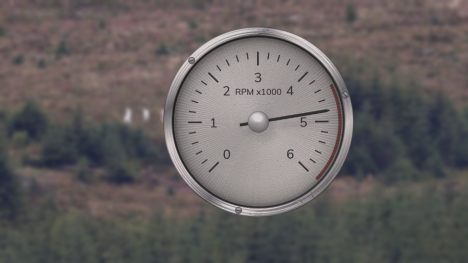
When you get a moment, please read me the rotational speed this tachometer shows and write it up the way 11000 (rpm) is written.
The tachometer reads 4800 (rpm)
